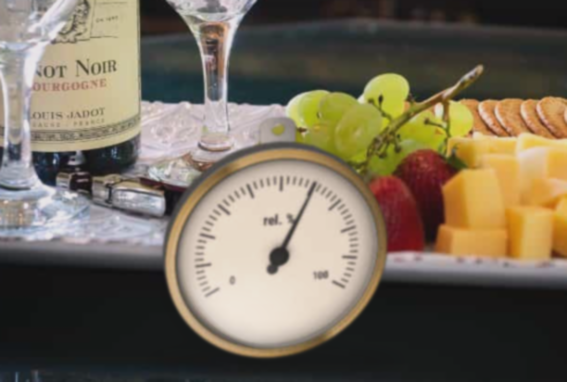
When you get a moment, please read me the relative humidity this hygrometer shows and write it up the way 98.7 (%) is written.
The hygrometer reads 60 (%)
